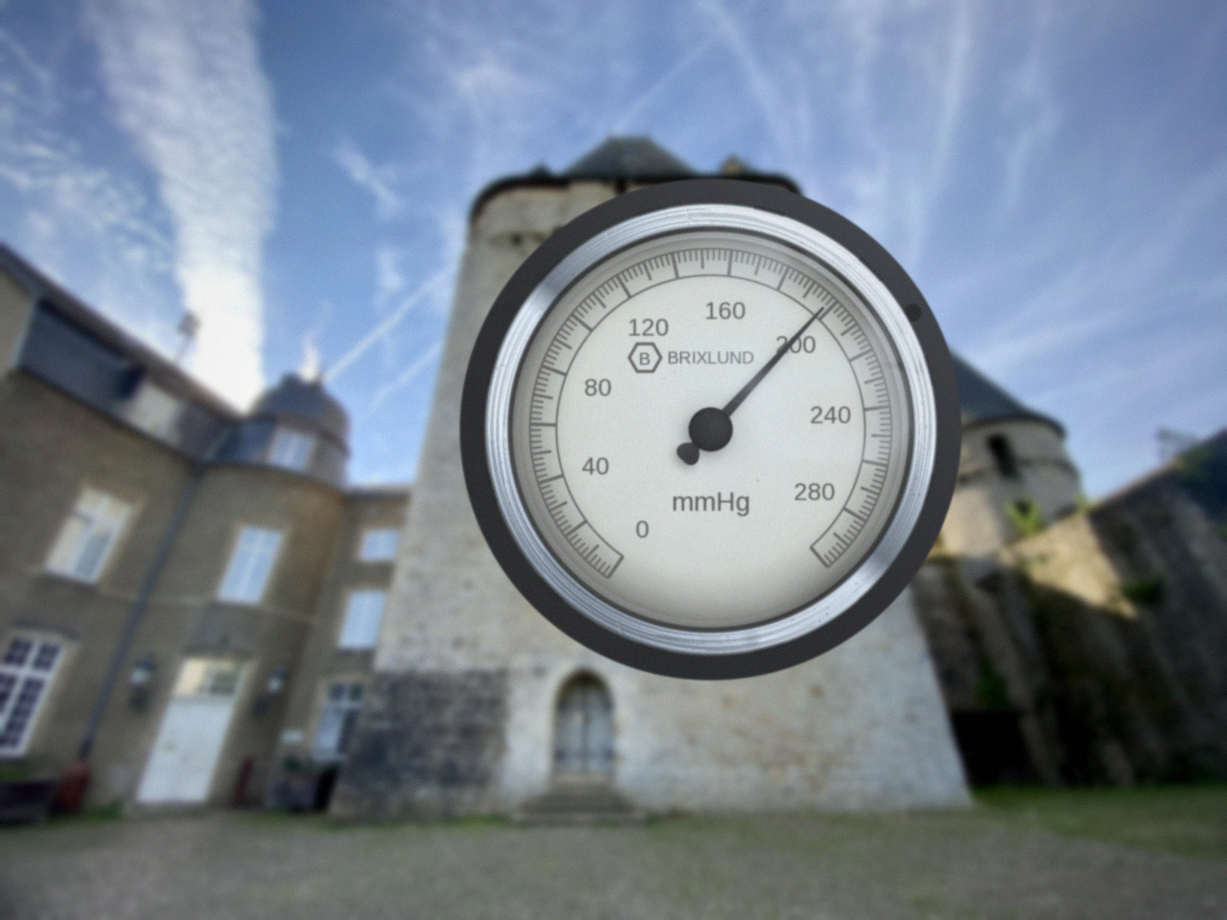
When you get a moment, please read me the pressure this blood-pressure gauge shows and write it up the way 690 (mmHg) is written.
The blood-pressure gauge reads 198 (mmHg)
